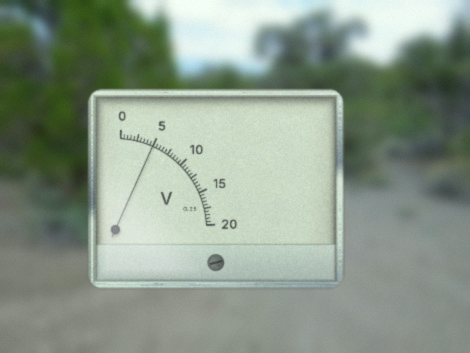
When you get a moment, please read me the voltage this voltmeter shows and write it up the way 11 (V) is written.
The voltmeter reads 5 (V)
